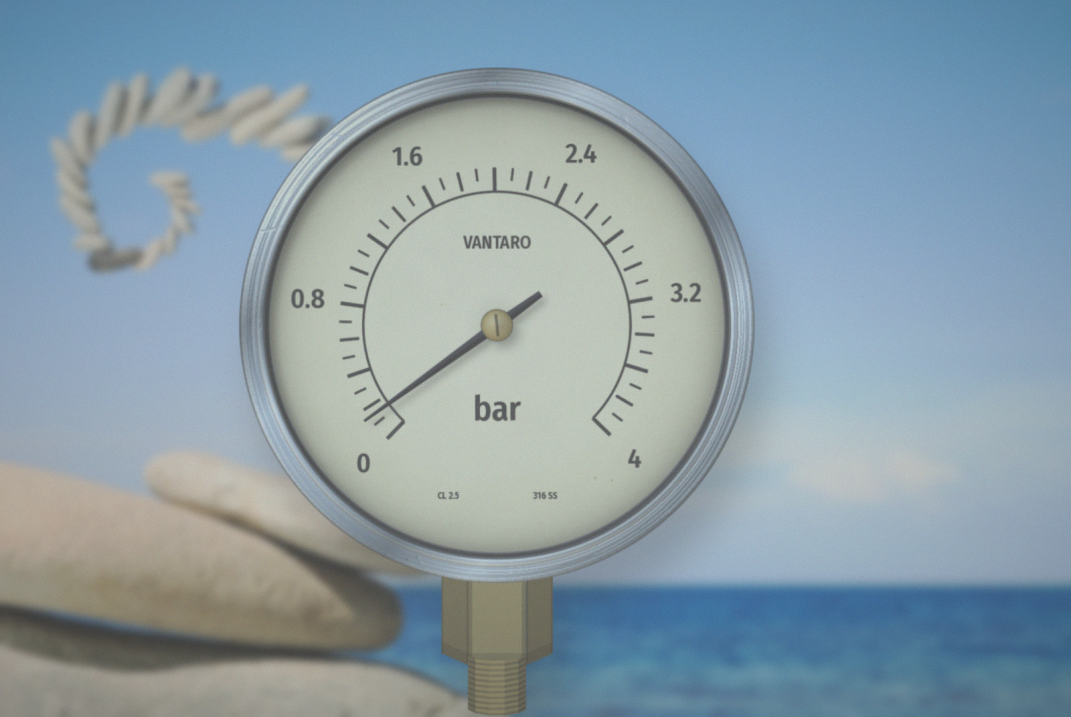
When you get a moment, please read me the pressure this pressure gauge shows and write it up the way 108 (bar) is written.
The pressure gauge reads 0.15 (bar)
